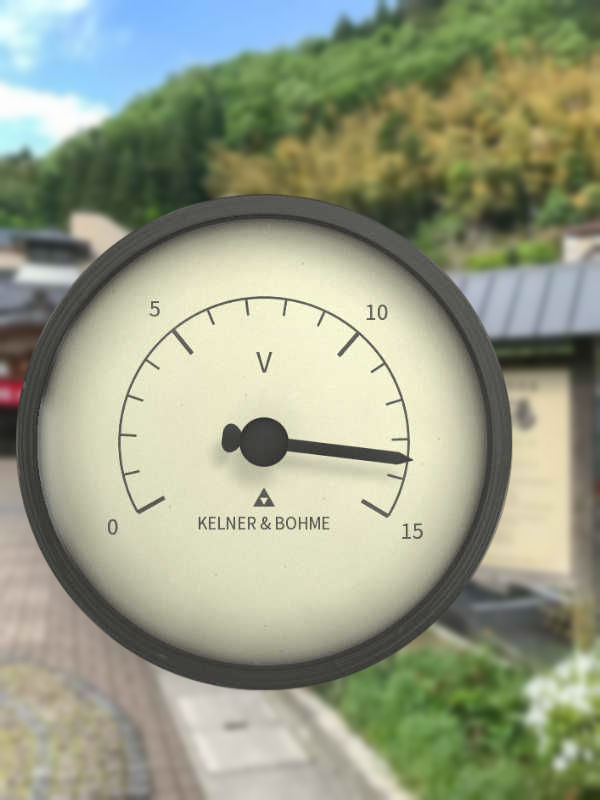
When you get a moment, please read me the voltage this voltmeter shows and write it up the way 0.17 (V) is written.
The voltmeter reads 13.5 (V)
